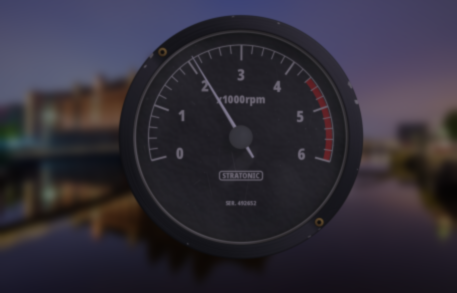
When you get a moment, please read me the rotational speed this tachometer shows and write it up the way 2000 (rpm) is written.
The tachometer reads 2100 (rpm)
